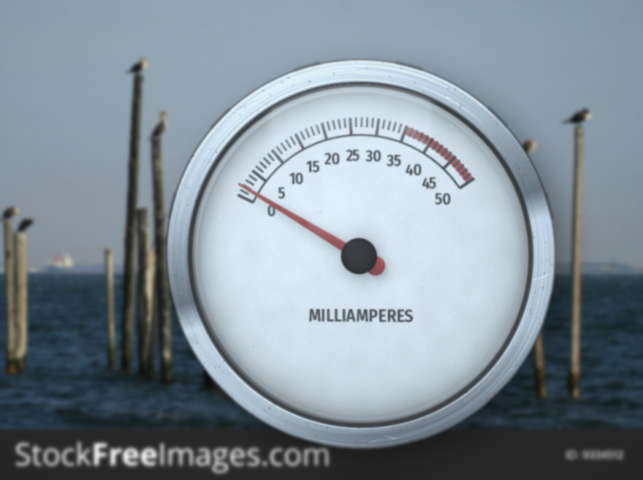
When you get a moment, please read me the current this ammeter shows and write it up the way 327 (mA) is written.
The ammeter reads 2 (mA)
